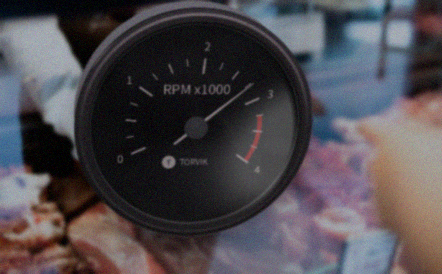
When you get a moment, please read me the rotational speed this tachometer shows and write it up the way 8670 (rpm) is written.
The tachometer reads 2750 (rpm)
